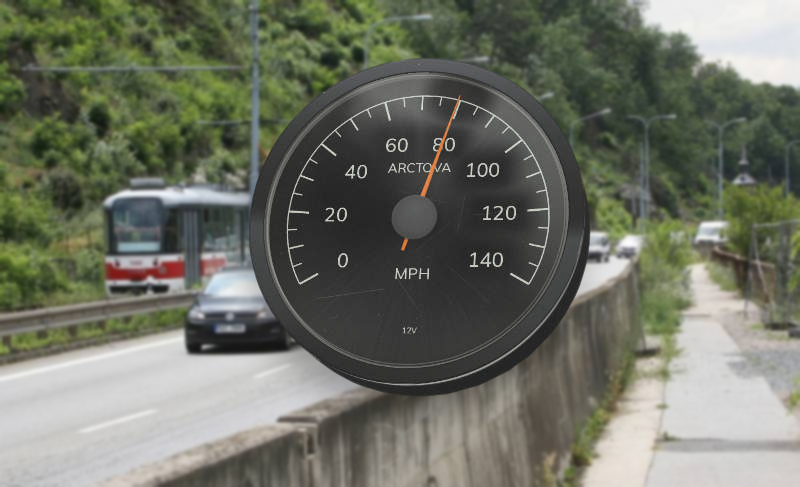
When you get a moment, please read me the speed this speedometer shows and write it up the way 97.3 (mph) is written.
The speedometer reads 80 (mph)
